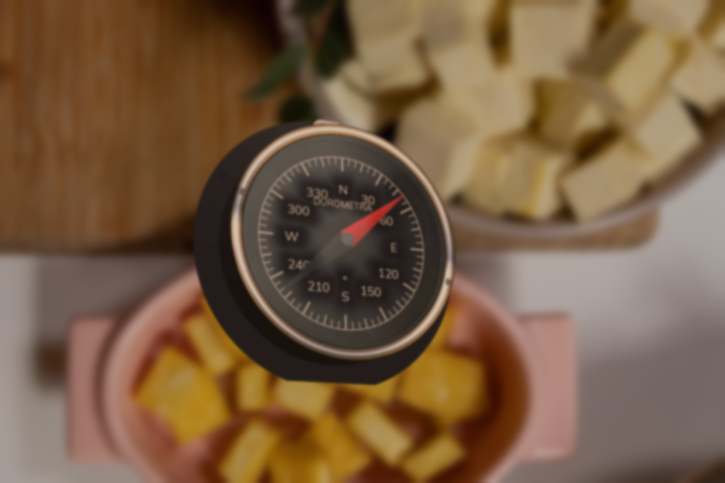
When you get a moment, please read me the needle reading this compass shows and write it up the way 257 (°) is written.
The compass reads 50 (°)
